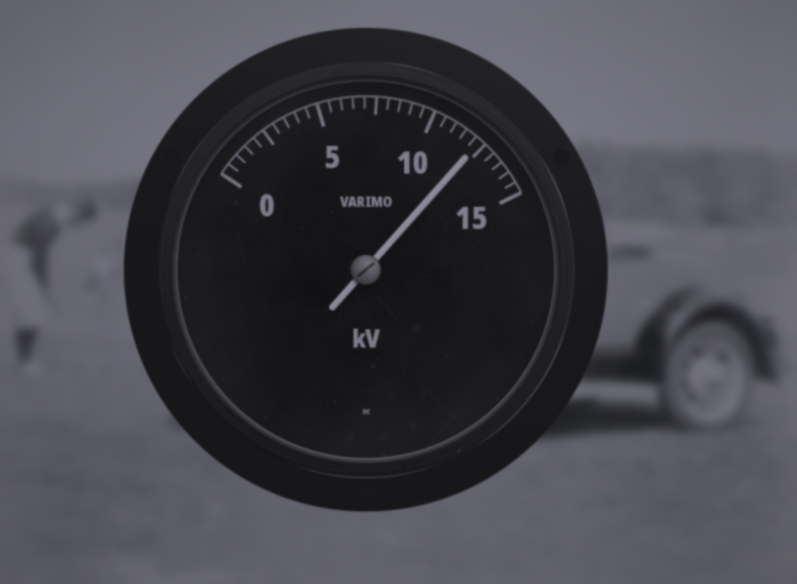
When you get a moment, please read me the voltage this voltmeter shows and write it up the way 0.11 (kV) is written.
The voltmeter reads 12.25 (kV)
